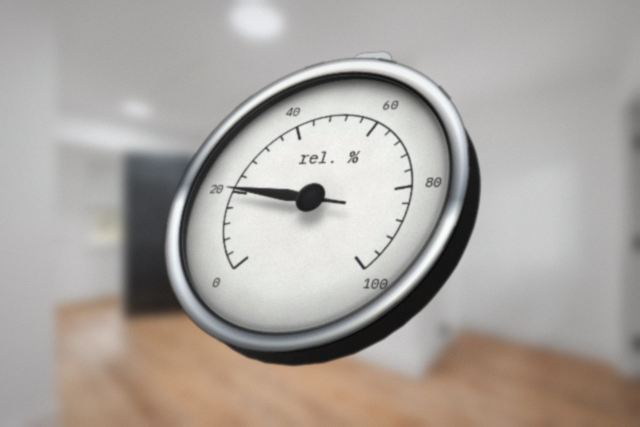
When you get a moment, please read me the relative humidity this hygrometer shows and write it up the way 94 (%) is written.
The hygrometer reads 20 (%)
